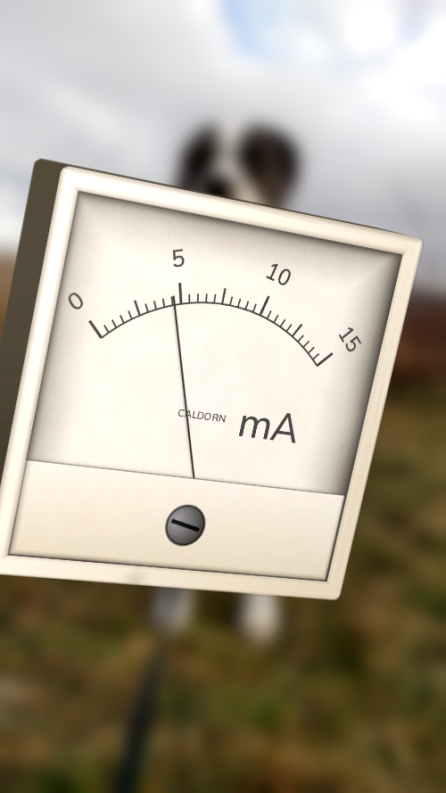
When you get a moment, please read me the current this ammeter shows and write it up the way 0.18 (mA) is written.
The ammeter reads 4.5 (mA)
